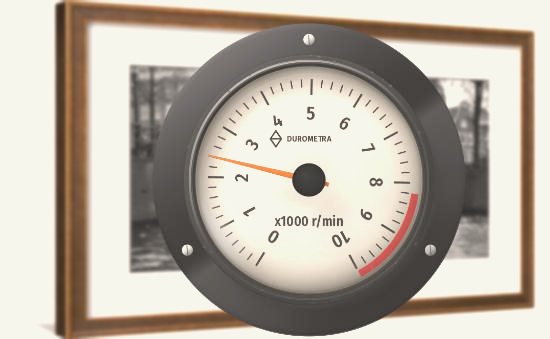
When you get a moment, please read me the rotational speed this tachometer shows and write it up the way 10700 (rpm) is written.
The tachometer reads 2400 (rpm)
